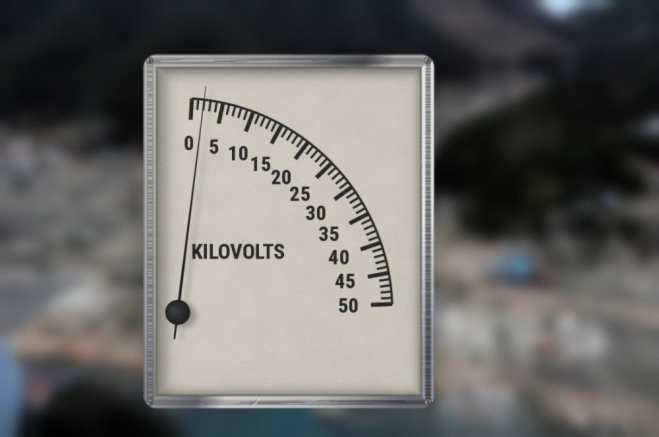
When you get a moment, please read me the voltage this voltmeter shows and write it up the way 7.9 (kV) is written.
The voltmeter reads 2 (kV)
